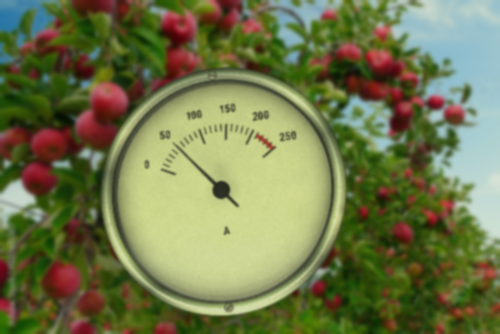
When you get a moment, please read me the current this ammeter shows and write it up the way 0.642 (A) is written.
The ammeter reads 50 (A)
